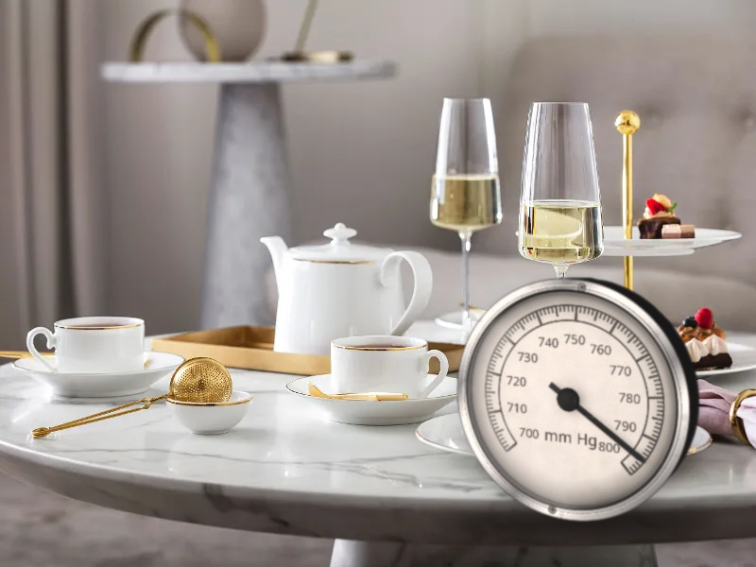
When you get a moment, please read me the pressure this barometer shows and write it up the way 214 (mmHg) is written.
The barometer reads 795 (mmHg)
